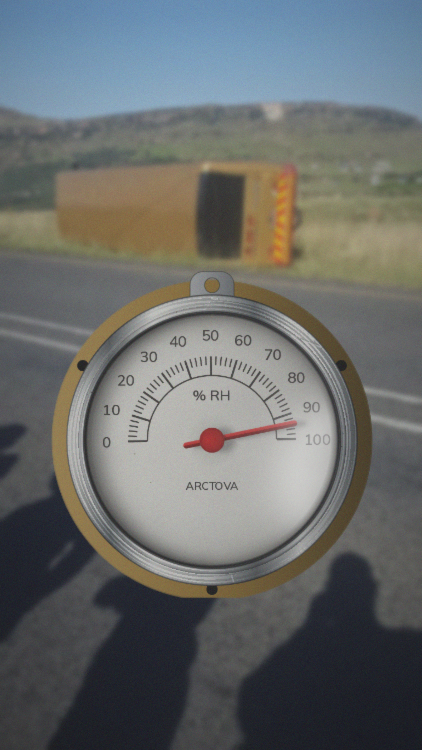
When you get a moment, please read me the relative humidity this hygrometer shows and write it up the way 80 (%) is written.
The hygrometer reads 94 (%)
